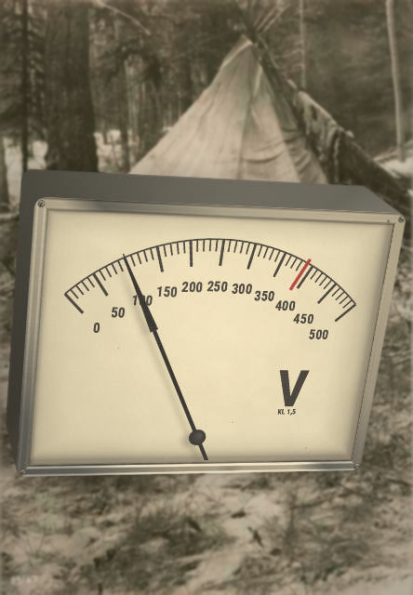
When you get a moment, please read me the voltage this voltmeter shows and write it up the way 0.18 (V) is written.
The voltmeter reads 100 (V)
